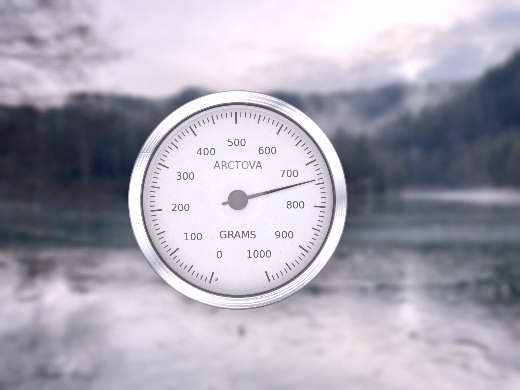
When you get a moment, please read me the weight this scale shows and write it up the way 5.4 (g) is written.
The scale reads 740 (g)
